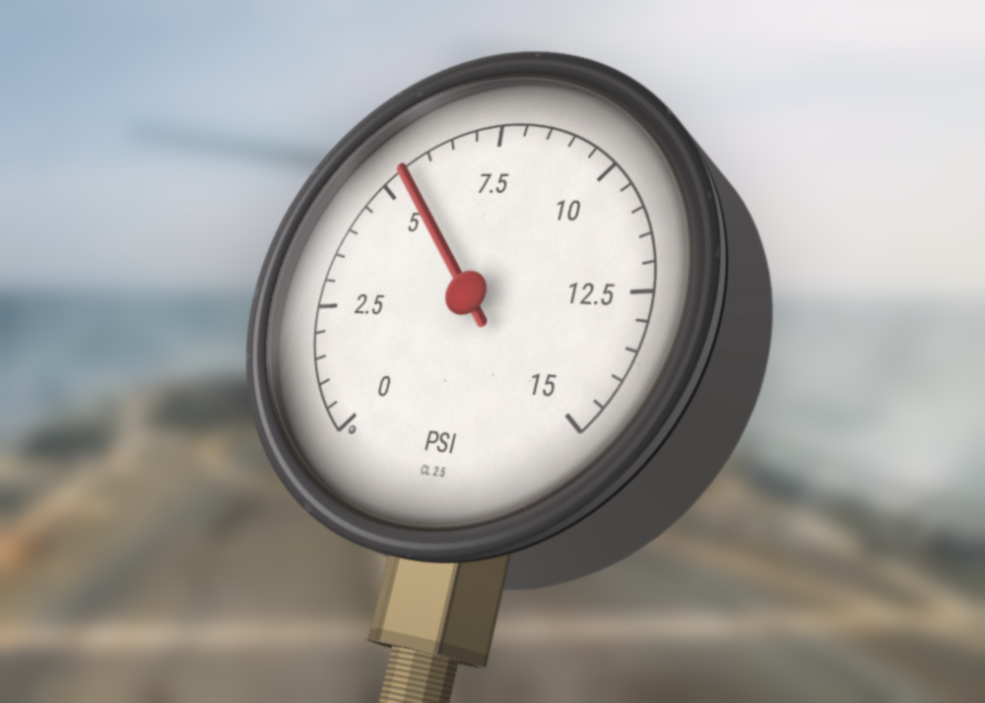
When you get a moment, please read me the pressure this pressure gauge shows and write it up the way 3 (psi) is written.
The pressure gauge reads 5.5 (psi)
